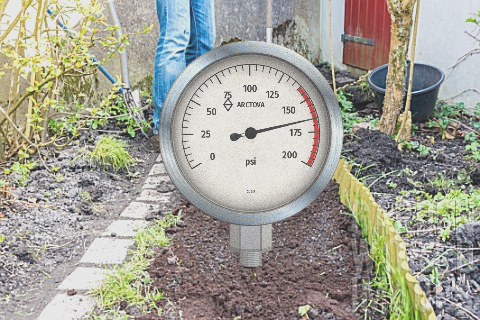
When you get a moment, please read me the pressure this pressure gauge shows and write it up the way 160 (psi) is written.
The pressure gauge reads 165 (psi)
